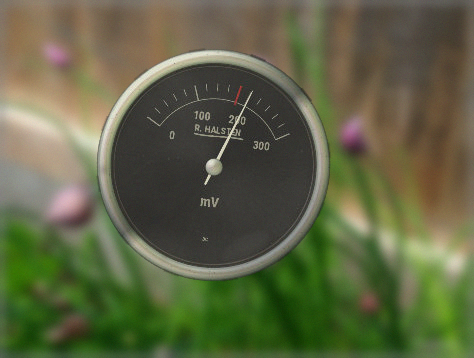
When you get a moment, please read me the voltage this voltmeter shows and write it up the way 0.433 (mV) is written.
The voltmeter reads 200 (mV)
